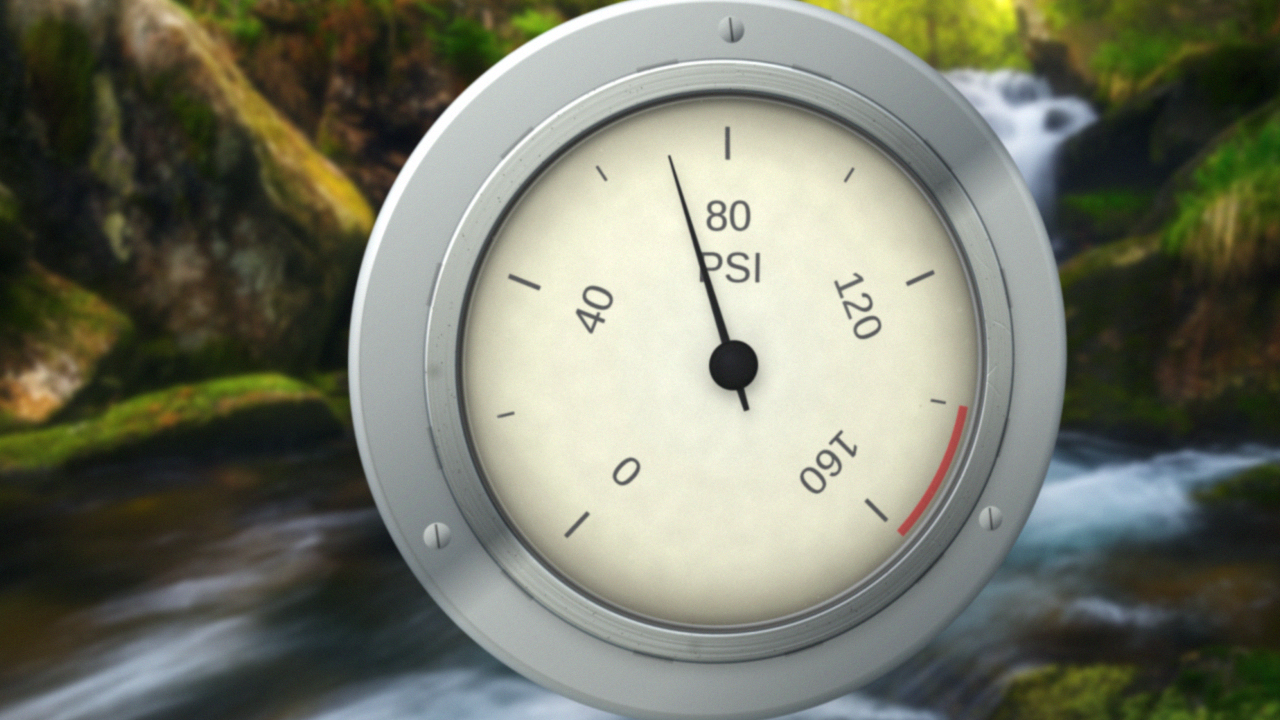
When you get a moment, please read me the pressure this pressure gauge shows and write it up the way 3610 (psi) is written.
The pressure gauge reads 70 (psi)
